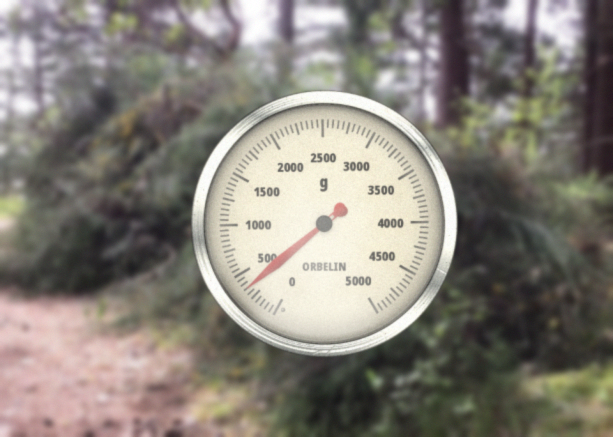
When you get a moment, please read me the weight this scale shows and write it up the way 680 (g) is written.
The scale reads 350 (g)
